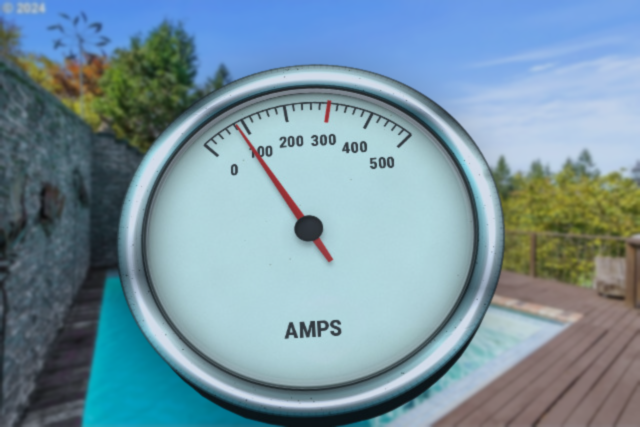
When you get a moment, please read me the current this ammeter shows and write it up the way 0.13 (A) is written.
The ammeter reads 80 (A)
